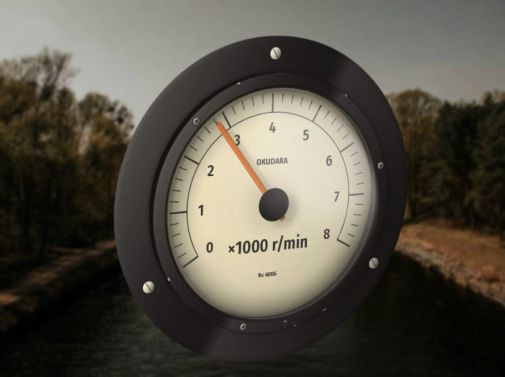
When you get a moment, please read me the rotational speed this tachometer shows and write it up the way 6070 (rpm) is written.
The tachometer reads 2800 (rpm)
